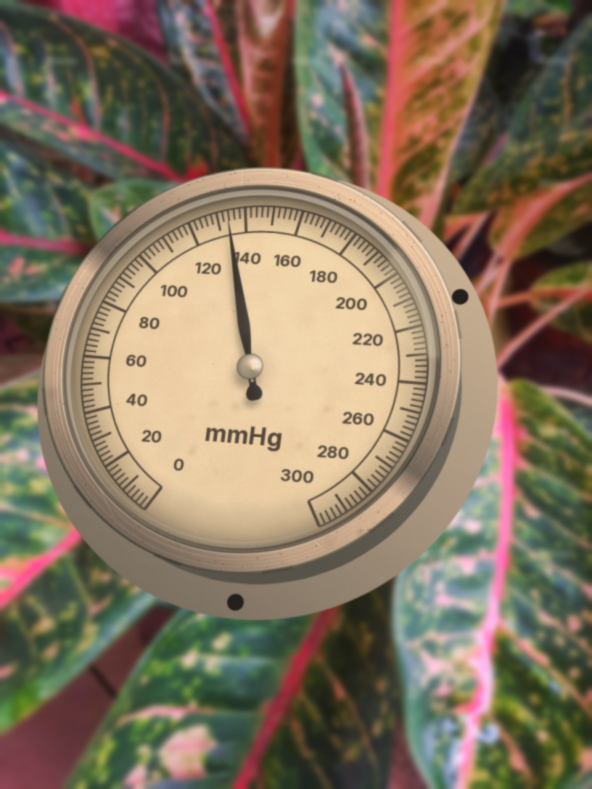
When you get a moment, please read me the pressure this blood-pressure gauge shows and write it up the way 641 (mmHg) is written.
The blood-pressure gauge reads 134 (mmHg)
